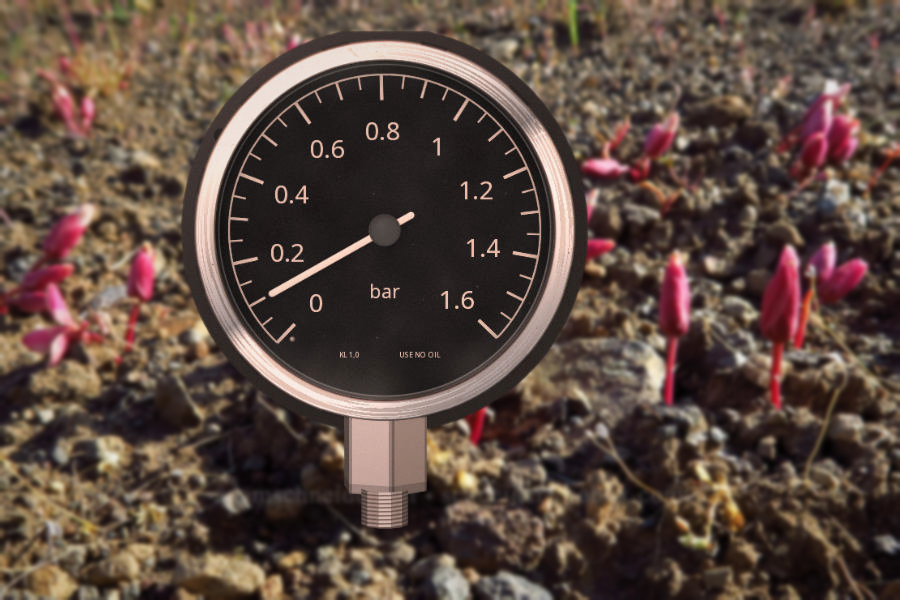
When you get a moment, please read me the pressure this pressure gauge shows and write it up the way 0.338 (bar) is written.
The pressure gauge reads 0.1 (bar)
